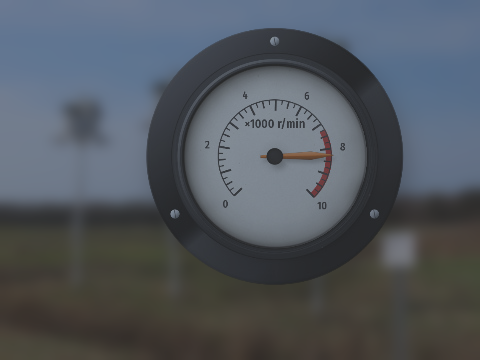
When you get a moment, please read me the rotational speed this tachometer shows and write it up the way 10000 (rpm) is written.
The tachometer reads 8250 (rpm)
